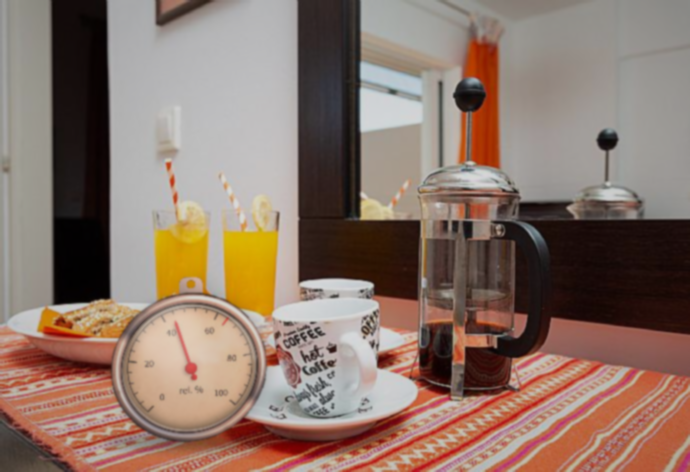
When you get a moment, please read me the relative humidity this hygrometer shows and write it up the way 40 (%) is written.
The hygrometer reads 44 (%)
